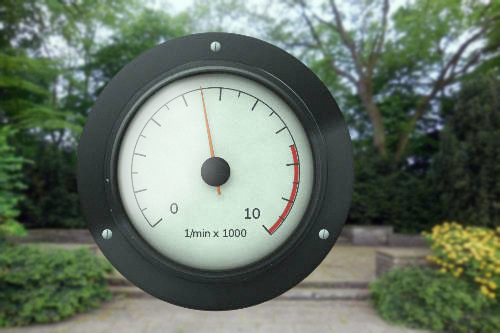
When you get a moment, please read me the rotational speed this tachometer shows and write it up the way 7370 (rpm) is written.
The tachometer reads 4500 (rpm)
